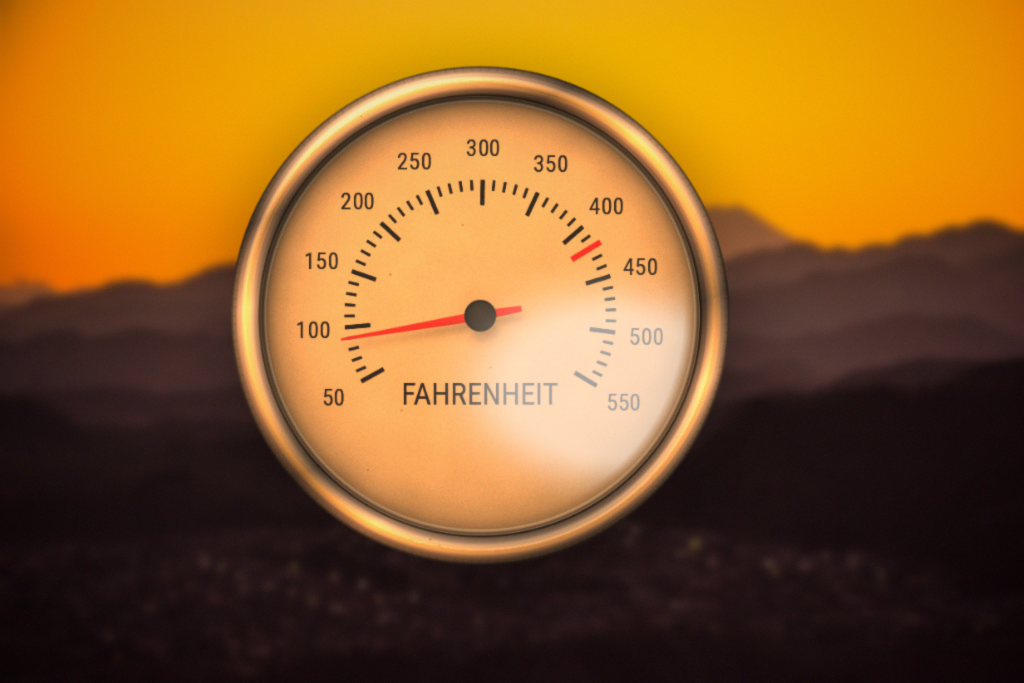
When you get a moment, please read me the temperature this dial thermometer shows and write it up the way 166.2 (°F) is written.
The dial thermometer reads 90 (°F)
